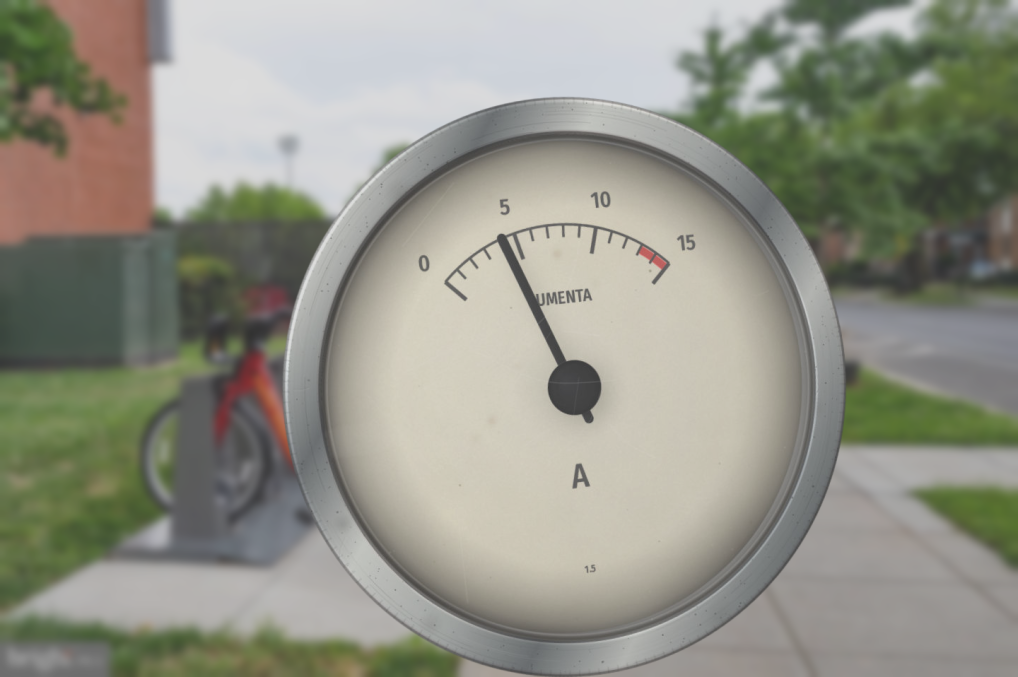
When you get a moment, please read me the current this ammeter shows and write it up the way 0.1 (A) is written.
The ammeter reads 4 (A)
